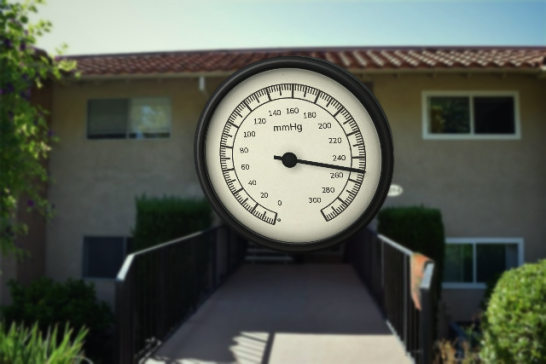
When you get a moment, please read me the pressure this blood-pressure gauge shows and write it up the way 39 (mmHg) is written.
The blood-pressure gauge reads 250 (mmHg)
